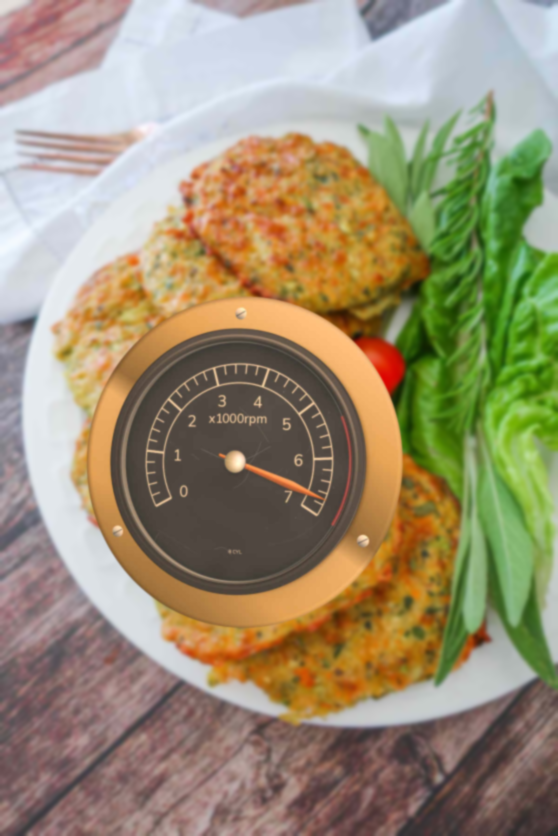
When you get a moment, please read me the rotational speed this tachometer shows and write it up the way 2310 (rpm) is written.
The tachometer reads 6700 (rpm)
